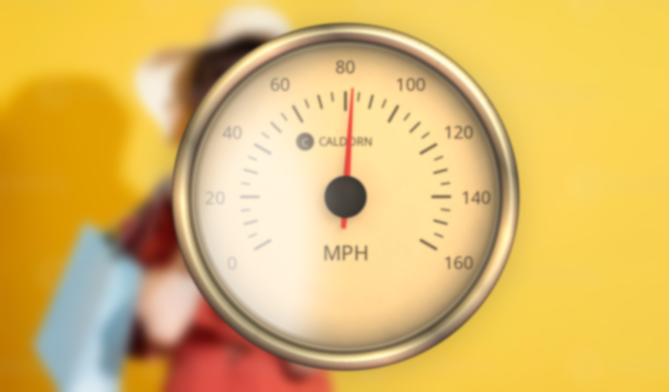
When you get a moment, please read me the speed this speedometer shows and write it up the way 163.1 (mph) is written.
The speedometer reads 82.5 (mph)
